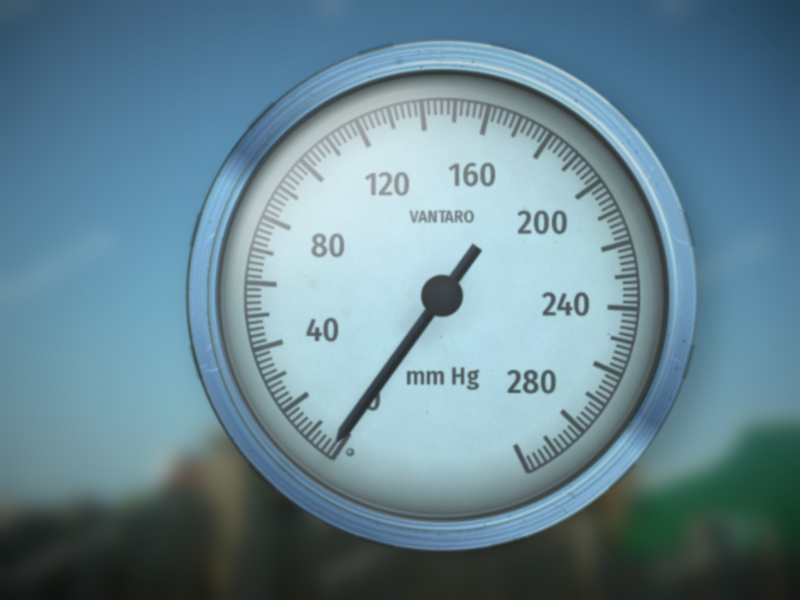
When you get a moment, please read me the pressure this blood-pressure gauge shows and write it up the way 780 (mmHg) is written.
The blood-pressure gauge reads 2 (mmHg)
